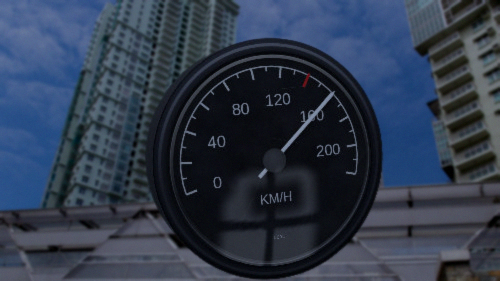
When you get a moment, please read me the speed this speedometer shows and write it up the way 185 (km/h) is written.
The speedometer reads 160 (km/h)
